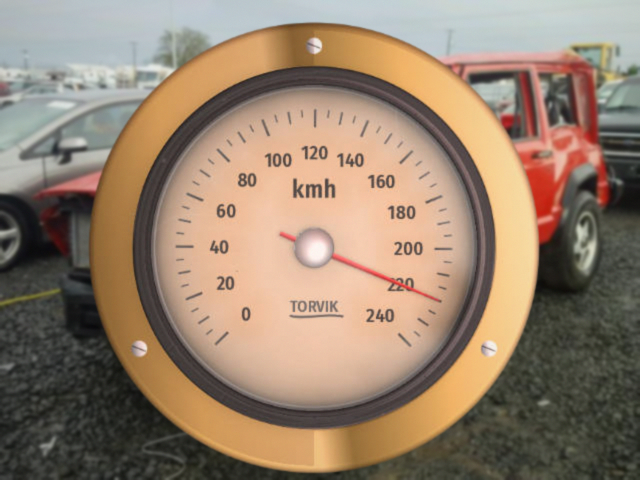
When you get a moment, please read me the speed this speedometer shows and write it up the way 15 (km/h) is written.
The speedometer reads 220 (km/h)
